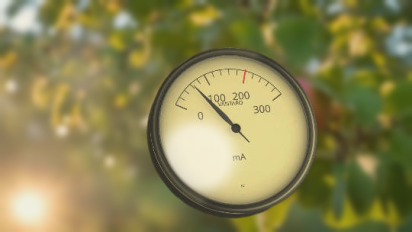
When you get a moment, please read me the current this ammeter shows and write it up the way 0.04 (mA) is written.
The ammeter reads 60 (mA)
